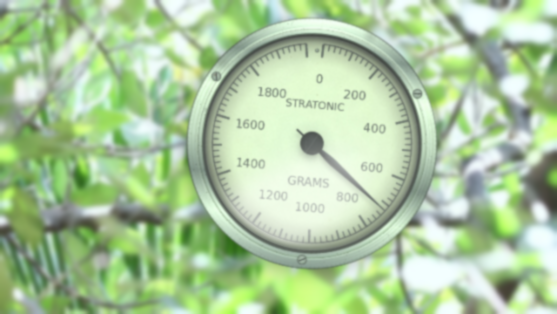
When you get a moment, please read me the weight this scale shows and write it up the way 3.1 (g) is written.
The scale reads 720 (g)
